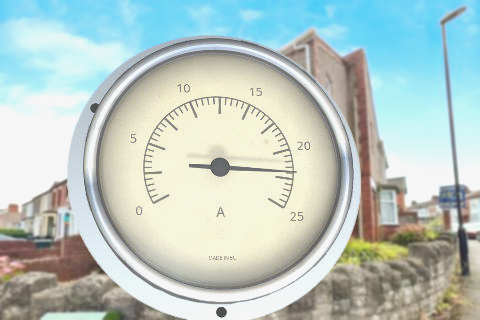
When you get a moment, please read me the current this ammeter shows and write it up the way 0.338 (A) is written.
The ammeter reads 22 (A)
